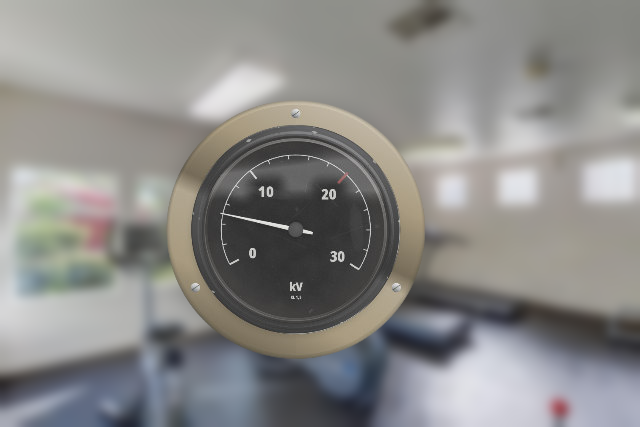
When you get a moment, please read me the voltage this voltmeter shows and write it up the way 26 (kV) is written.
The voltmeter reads 5 (kV)
